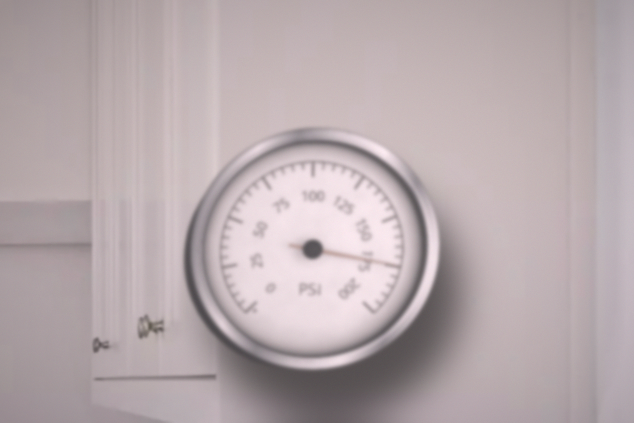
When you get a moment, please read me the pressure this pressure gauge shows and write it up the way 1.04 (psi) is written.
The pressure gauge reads 175 (psi)
